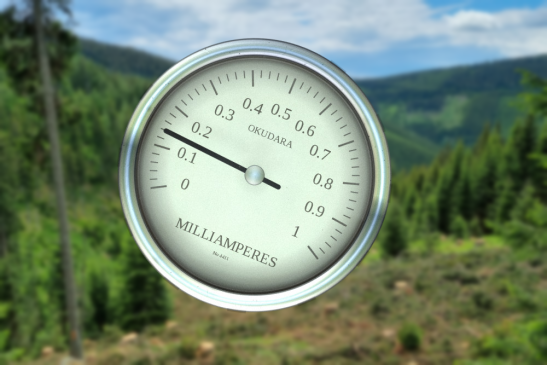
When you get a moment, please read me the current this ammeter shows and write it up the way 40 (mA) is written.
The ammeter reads 0.14 (mA)
